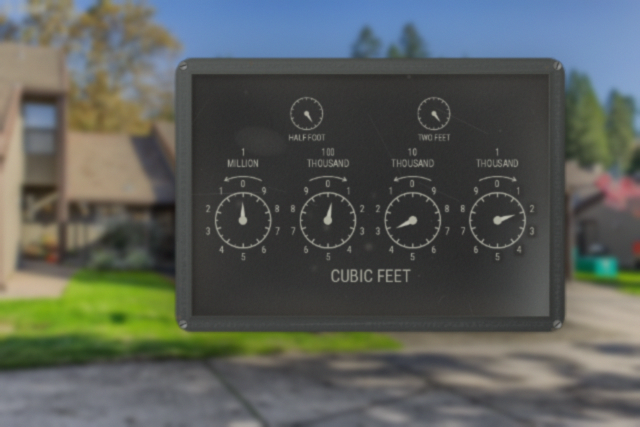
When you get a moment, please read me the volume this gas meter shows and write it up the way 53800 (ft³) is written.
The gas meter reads 3200 (ft³)
